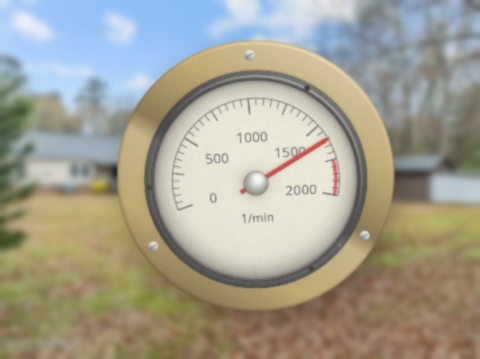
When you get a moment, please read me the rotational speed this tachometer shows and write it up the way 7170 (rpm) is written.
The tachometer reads 1600 (rpm)
